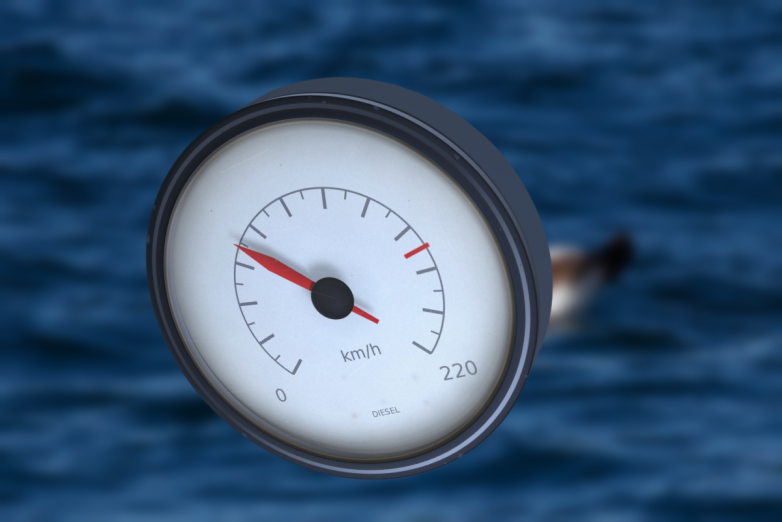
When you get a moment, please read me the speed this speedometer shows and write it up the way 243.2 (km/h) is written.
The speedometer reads 70 (km/h)
